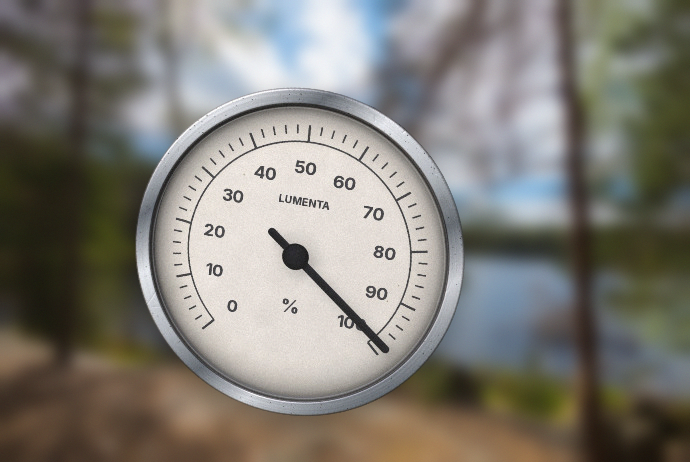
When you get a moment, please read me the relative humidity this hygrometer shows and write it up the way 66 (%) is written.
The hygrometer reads 98 (%)
